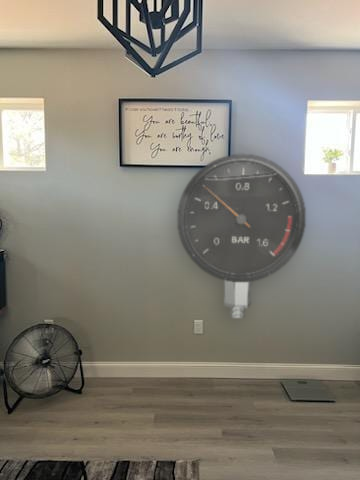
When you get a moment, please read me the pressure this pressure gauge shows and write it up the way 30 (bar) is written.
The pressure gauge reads 0.5 (bar)
